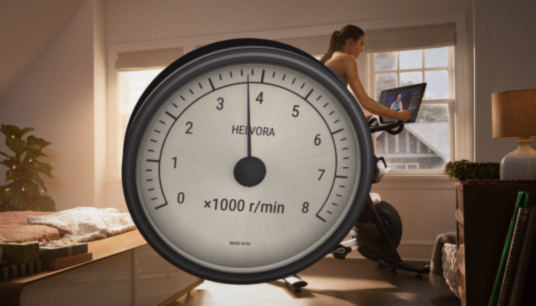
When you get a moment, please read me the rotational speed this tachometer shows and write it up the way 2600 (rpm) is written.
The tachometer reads 3700 (rpm)
